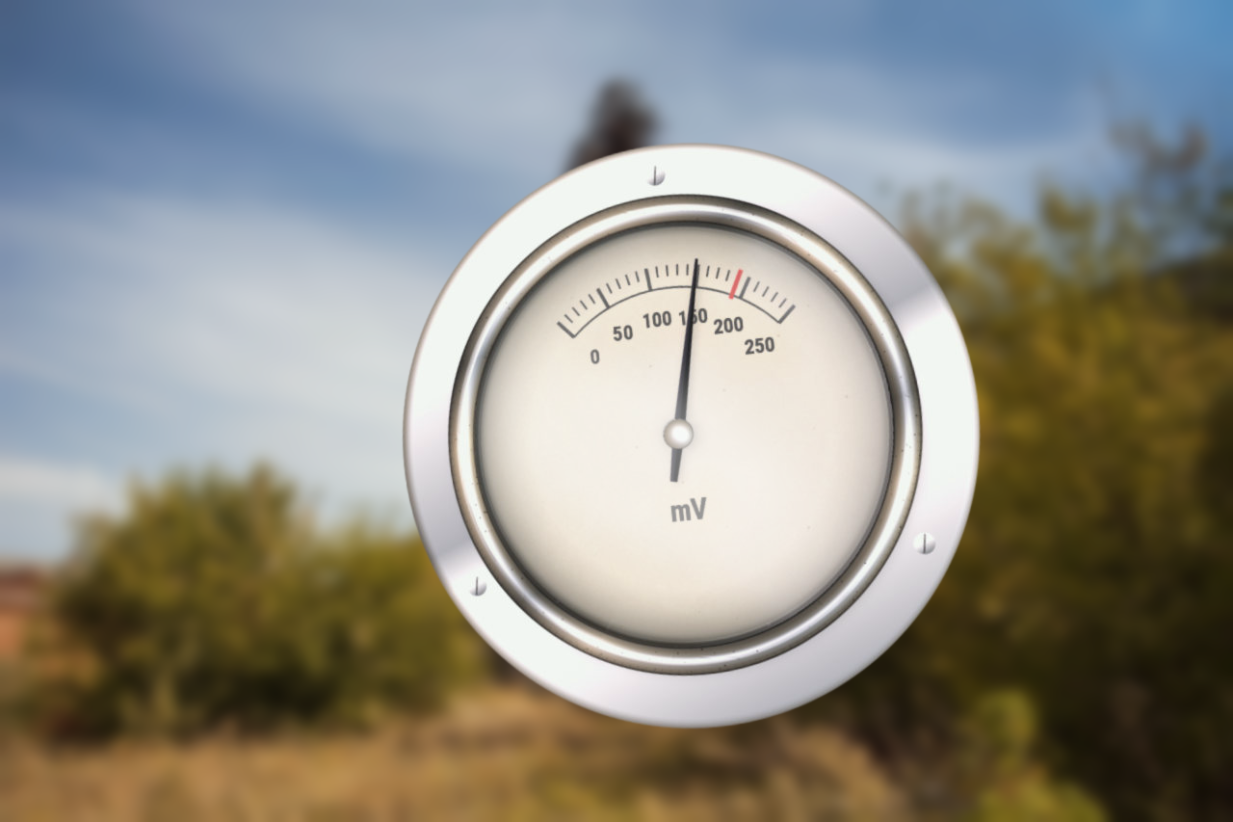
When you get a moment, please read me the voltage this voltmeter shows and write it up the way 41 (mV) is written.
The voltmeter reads 150 (mV)
